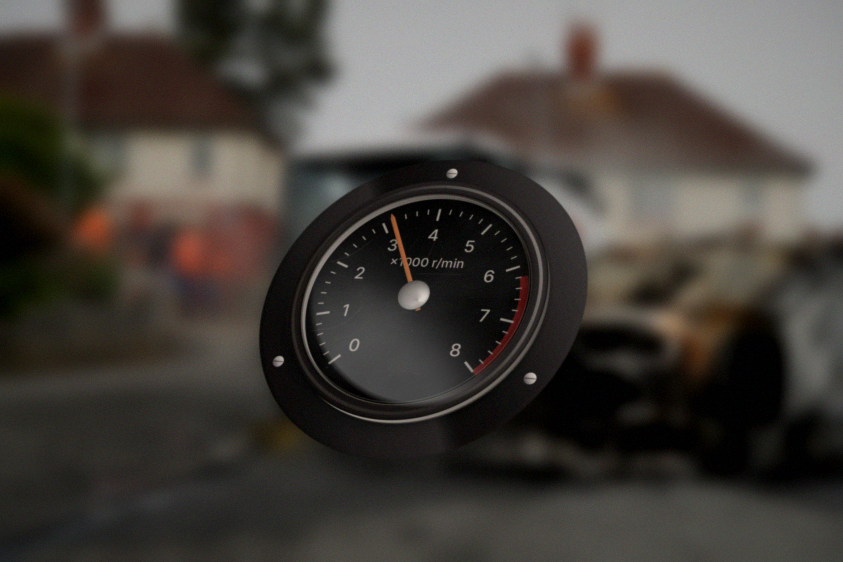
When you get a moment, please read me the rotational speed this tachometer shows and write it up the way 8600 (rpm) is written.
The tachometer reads 3200 (rpm)
